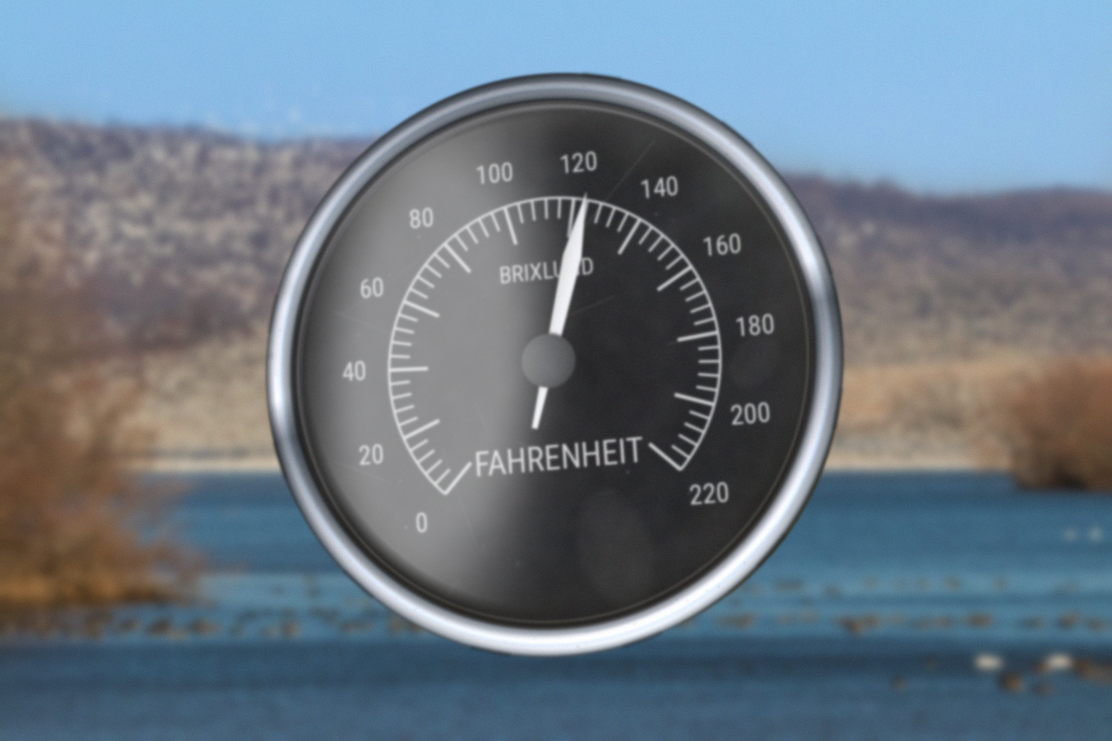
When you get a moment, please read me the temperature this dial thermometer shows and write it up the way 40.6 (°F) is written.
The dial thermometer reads 124 (°F)
